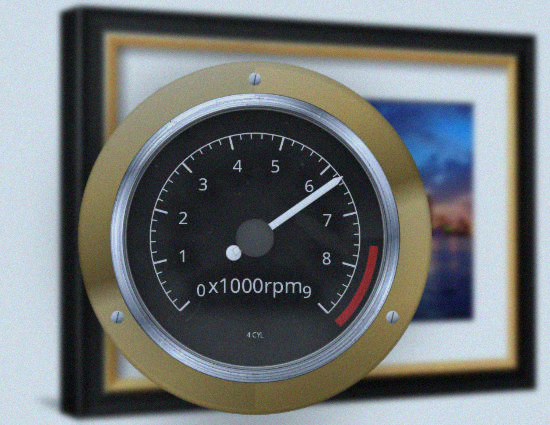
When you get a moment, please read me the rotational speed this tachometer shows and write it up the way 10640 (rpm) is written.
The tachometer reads 6300 (rpm)
